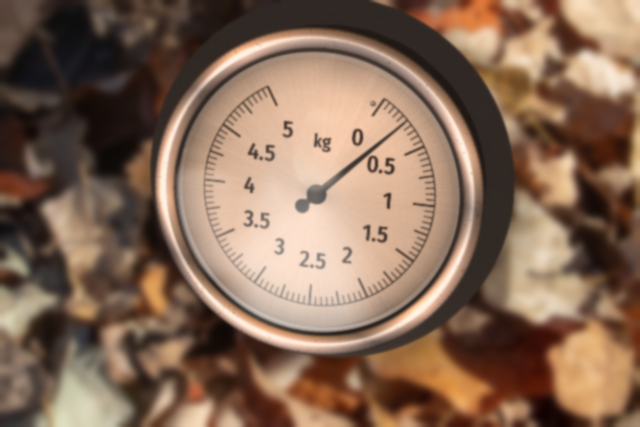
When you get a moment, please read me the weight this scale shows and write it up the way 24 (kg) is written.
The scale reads 0.25 (kg)
